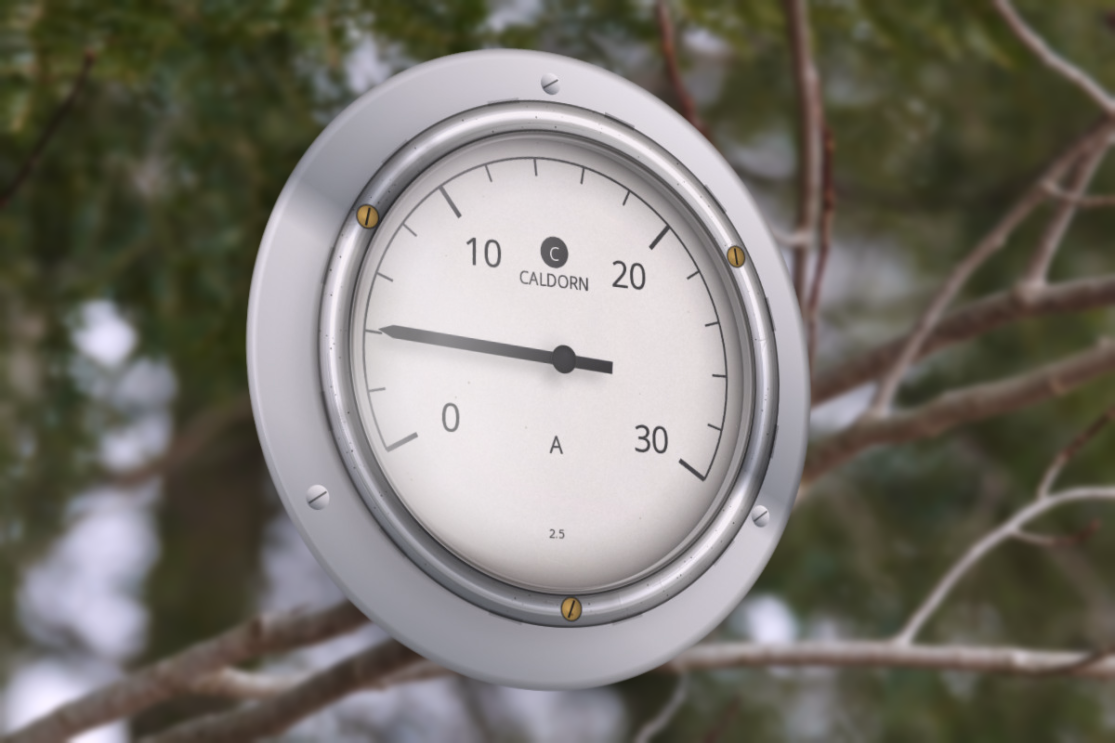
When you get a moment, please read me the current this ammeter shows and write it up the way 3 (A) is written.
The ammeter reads 4 (A)
